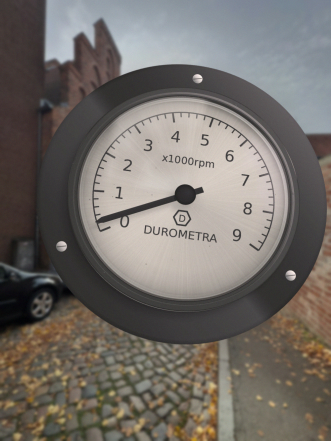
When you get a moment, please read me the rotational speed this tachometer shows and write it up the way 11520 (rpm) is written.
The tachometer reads 200 (rpm)
